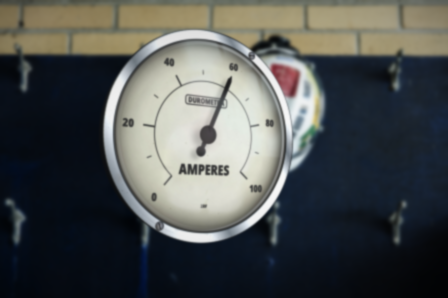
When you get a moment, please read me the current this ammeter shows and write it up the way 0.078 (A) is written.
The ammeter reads 60 (A)
